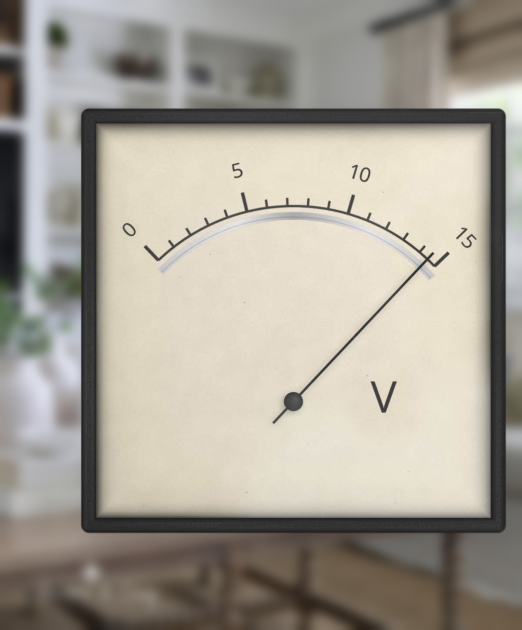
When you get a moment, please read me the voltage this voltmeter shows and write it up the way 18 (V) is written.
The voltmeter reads 14.5 (V)
